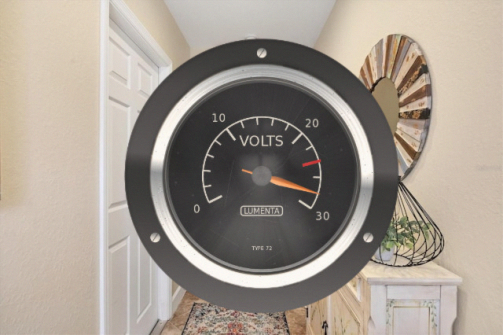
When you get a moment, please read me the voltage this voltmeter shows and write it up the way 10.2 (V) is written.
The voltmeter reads 28 (V)
